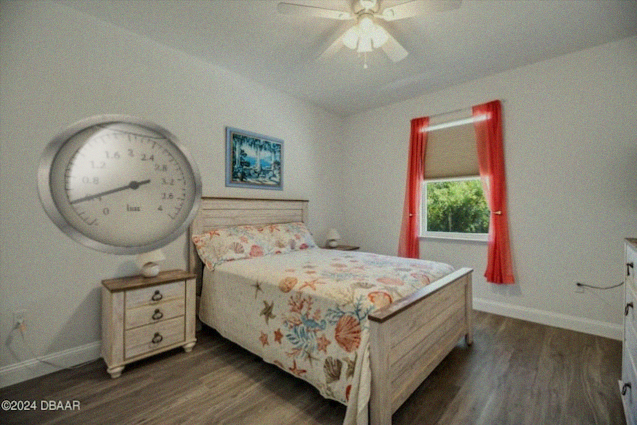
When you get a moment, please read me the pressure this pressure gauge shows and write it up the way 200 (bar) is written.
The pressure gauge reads 0.4 (bar)
